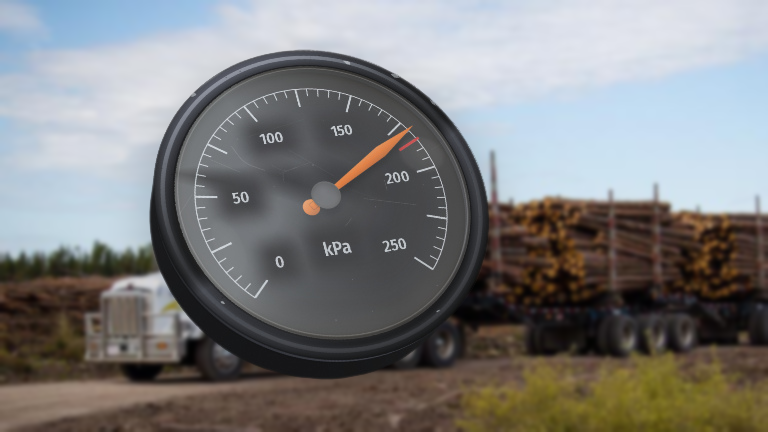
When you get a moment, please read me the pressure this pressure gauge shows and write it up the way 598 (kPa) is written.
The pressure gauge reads 180 (kPa)
